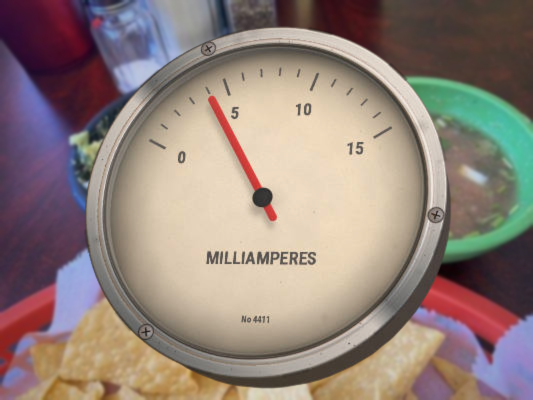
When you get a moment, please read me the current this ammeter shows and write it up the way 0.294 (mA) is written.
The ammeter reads 4 (mA)
